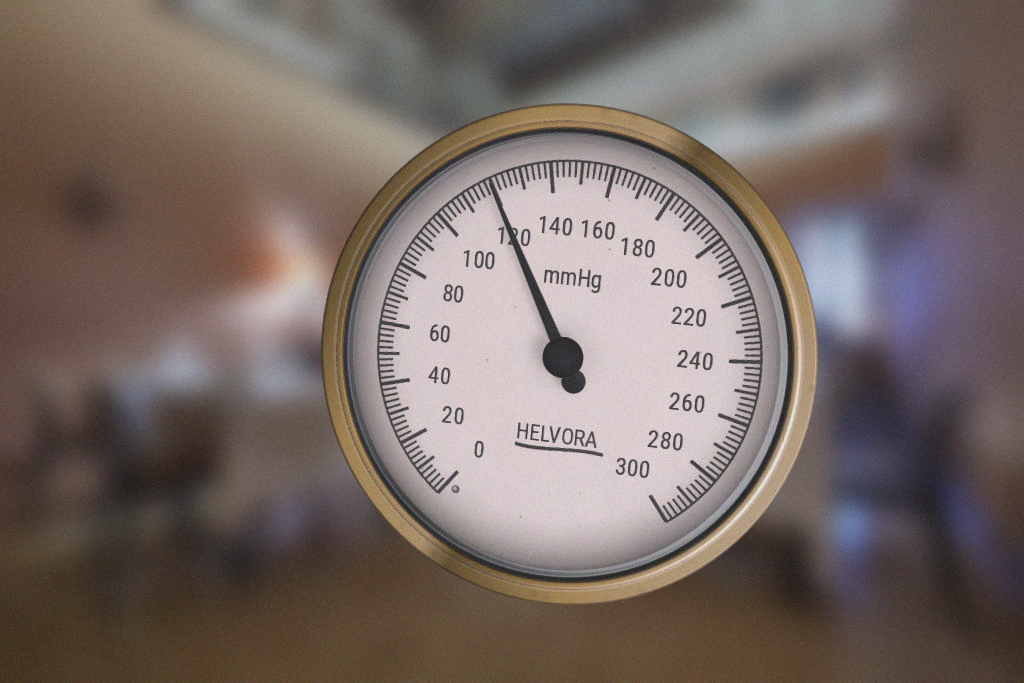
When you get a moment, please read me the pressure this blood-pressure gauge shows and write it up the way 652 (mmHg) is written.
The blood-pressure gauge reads 120 (mmHg)
